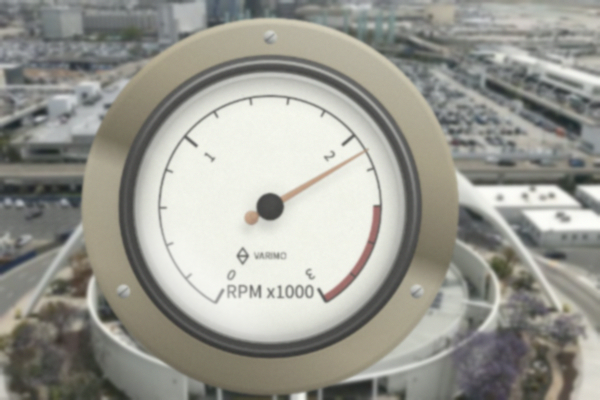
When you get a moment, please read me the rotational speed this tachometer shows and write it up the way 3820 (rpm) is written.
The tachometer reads 2100 (rpm)
